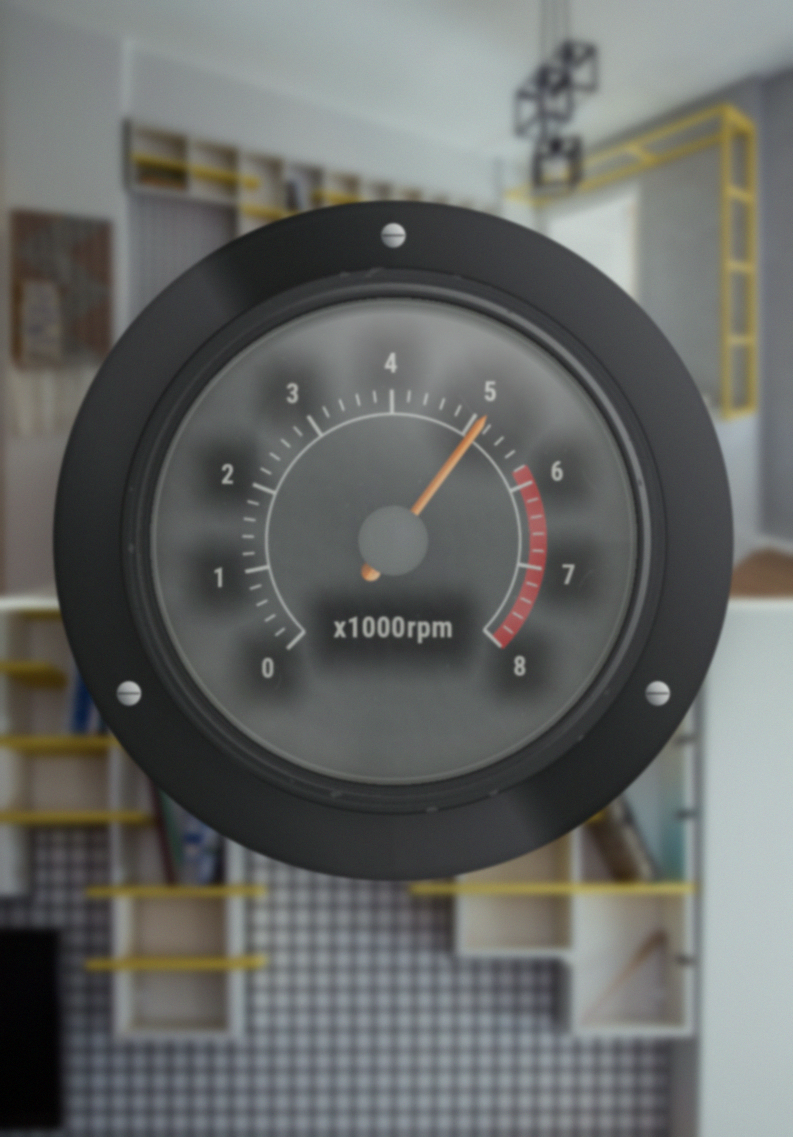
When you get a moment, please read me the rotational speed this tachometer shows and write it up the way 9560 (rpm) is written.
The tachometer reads 5100 (rpm)
